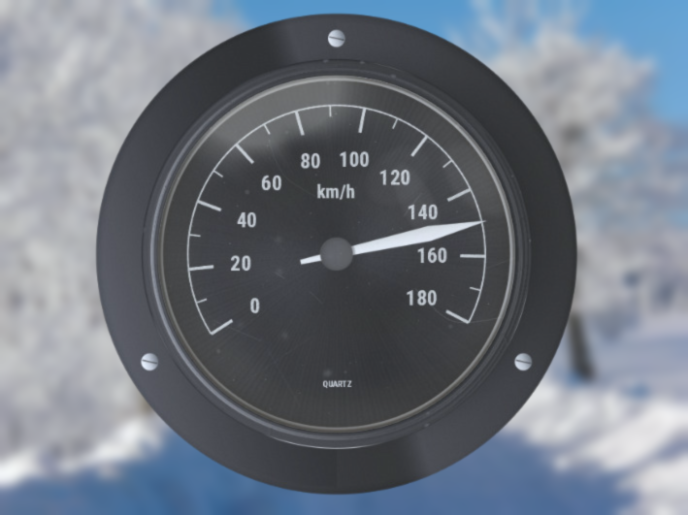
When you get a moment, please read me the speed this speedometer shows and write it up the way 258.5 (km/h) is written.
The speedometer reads 150 (km/h)
